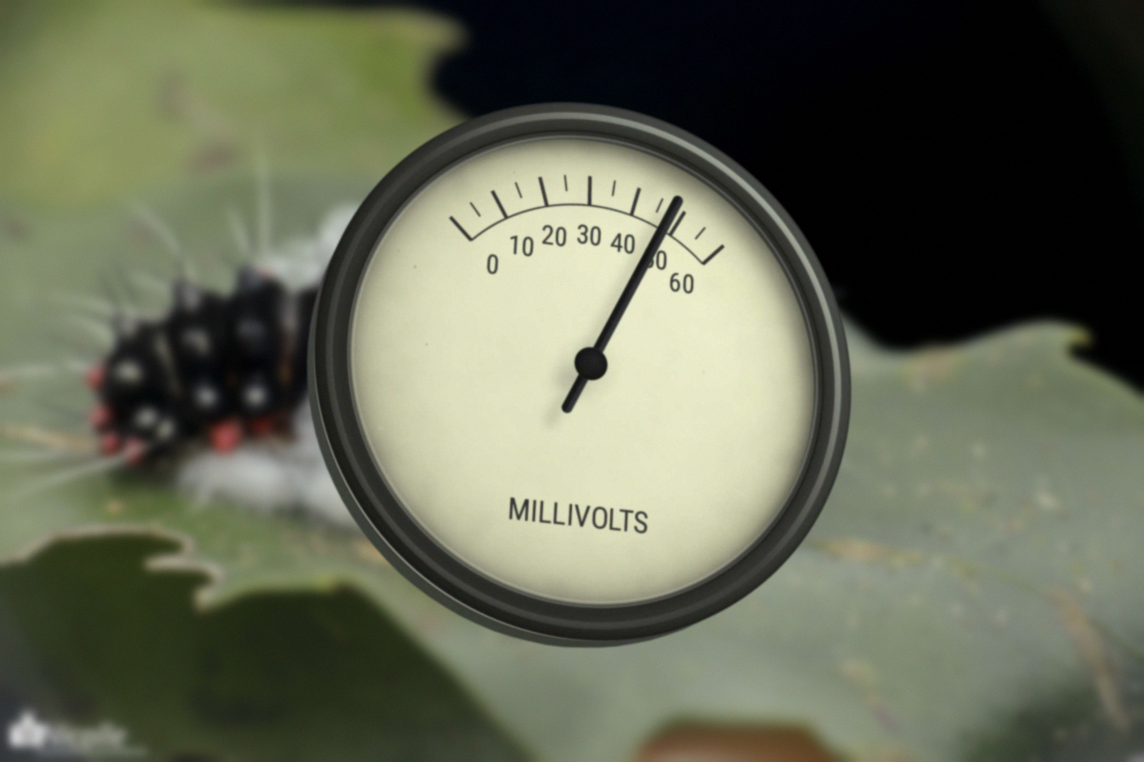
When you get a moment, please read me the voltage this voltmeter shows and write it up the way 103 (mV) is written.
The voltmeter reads 47.5 (mV)
